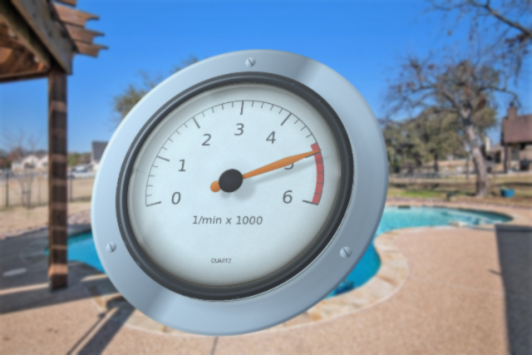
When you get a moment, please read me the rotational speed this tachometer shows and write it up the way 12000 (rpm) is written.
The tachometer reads 5000 (rpm)
